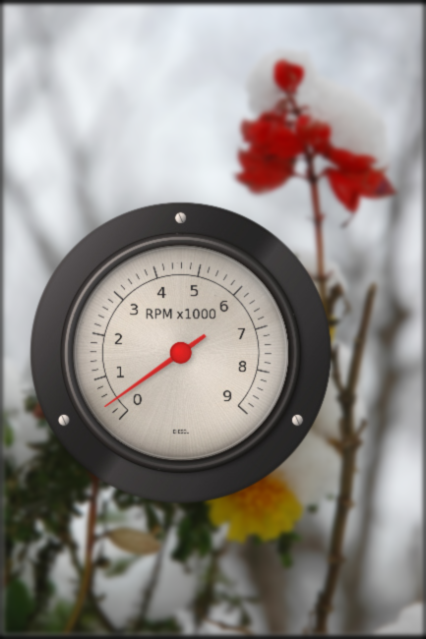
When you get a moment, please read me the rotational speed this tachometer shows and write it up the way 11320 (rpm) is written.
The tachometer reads 400 (rpm)
